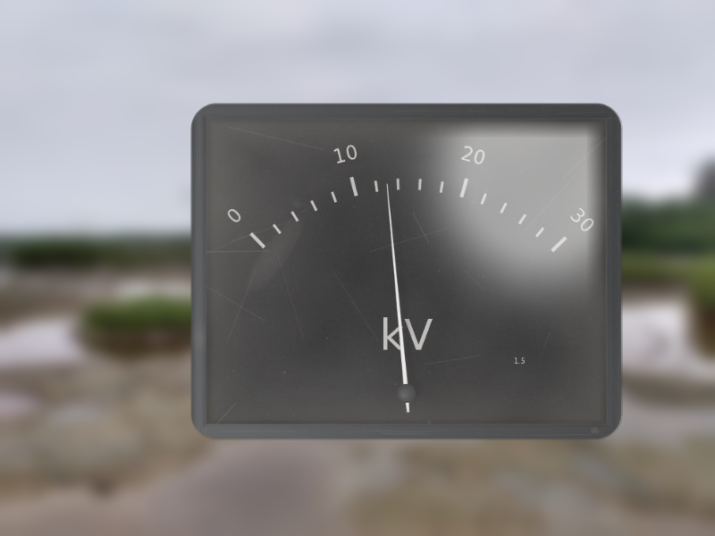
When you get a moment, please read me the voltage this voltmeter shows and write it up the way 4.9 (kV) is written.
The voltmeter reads 13 (kV)
